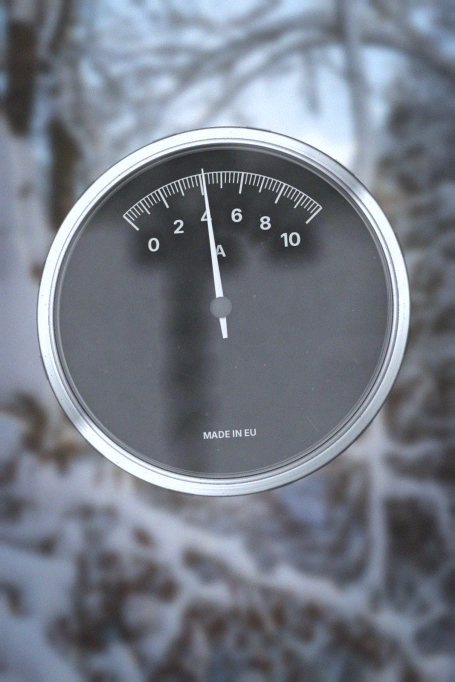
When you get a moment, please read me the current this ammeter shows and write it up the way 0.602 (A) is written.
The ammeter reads 4.2 (A)
